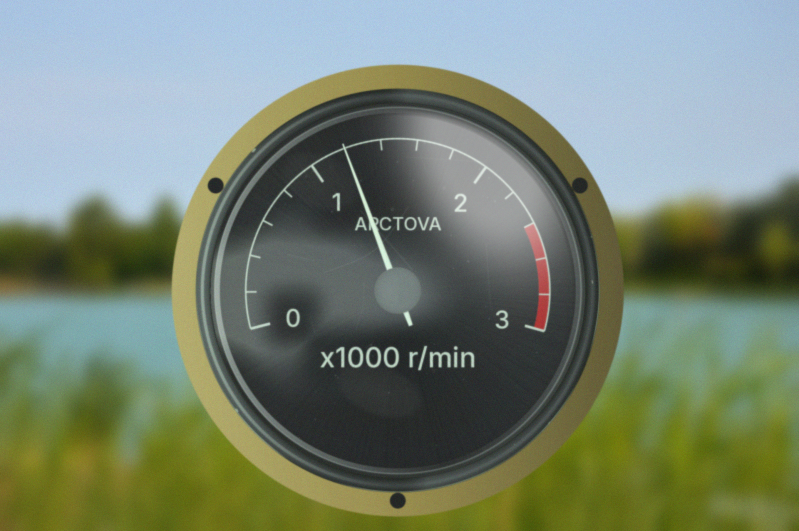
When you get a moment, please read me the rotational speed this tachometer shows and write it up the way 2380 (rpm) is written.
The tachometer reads 1200 (rpm)
